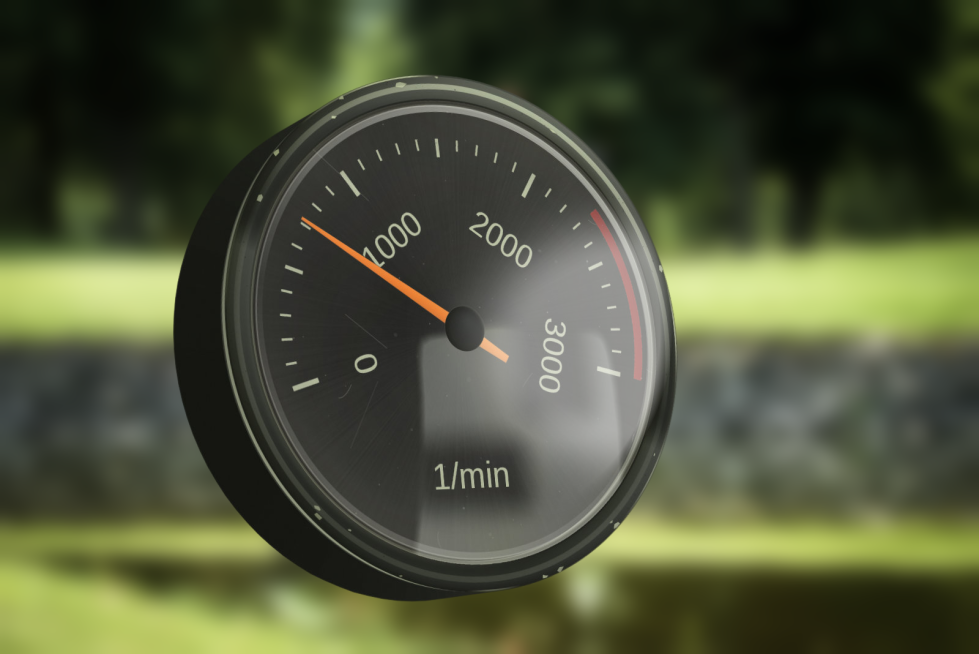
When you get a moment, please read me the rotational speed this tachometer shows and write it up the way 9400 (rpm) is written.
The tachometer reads 700 (rpm)
